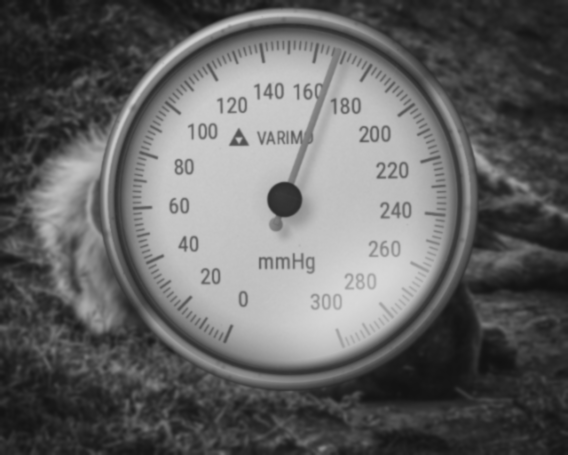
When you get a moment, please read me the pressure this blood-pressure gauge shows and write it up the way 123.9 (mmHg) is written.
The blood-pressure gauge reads 168 (mmHg)
